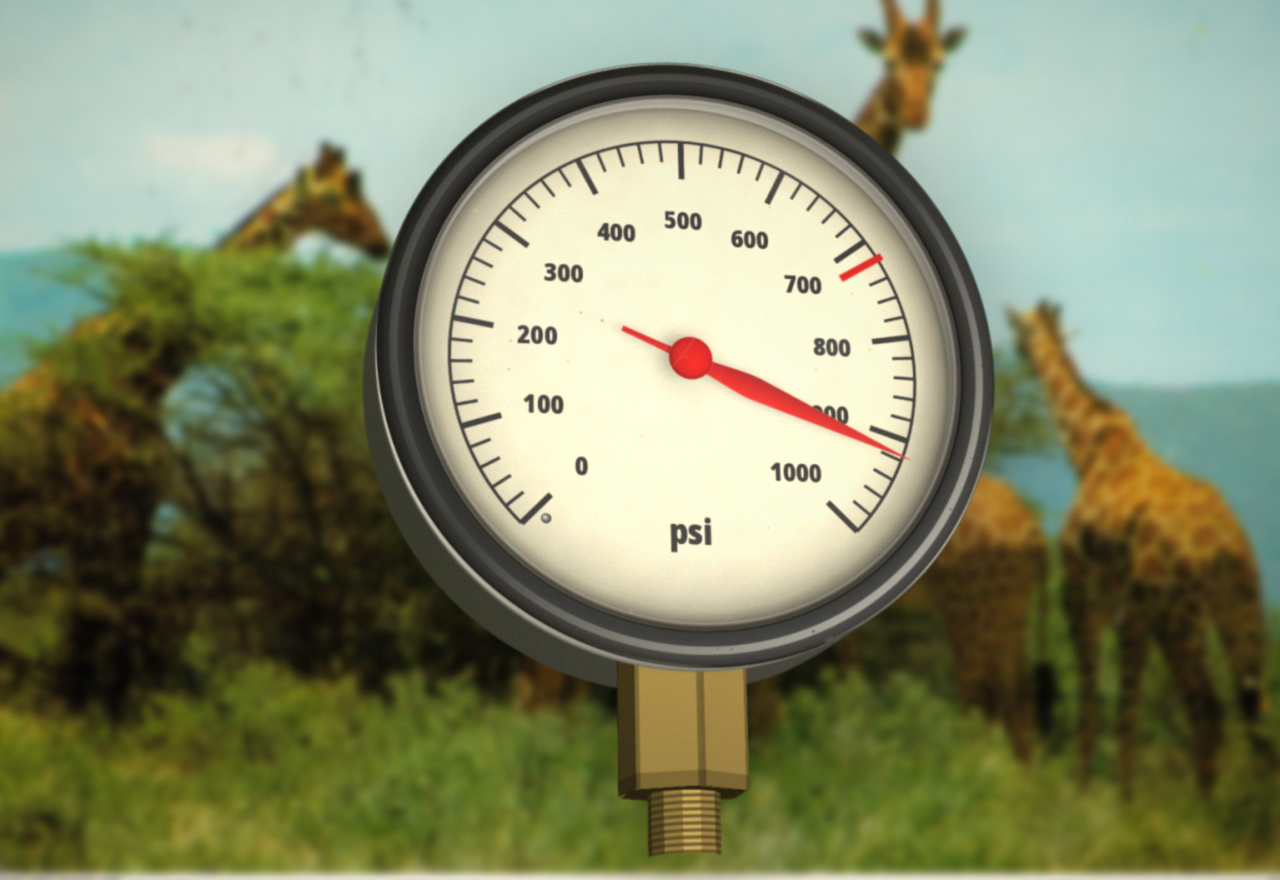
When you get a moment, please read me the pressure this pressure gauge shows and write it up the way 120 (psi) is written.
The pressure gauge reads 920 (psi)
